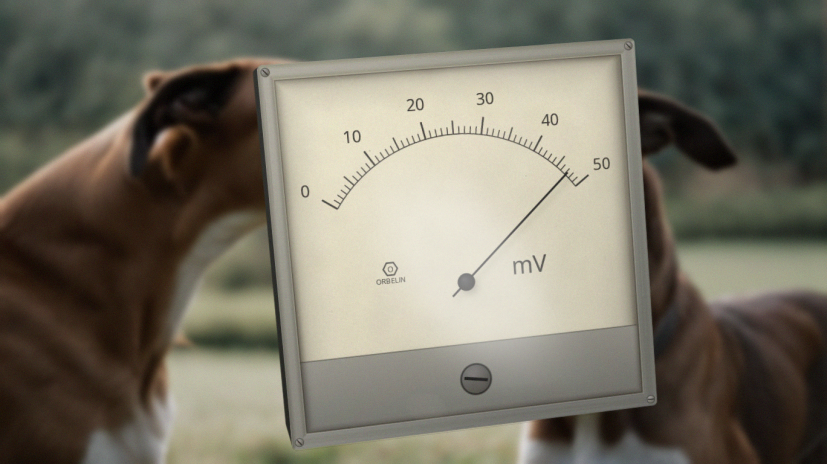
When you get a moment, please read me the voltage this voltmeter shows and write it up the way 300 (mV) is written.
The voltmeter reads 47 (mV)
